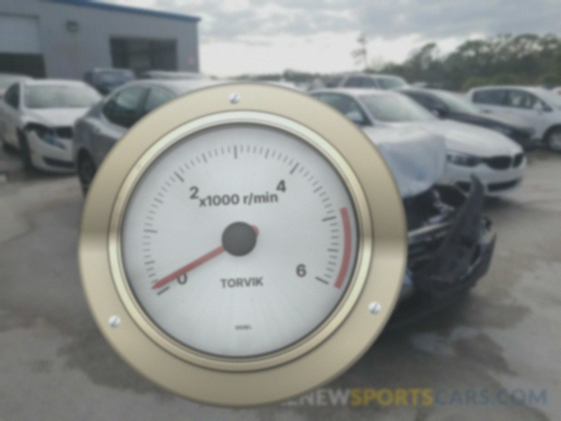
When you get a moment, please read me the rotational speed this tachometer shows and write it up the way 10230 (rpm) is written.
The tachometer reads 100 (rpm)
